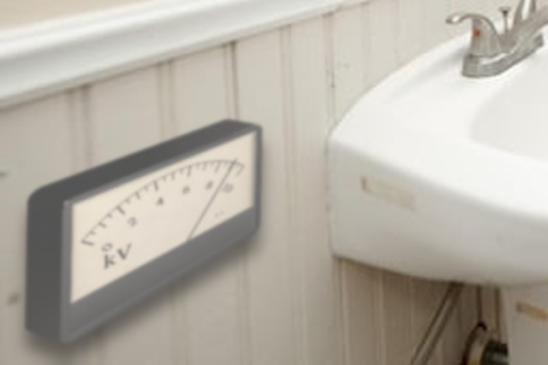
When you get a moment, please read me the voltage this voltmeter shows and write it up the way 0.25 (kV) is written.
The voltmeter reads 9 (kV)
